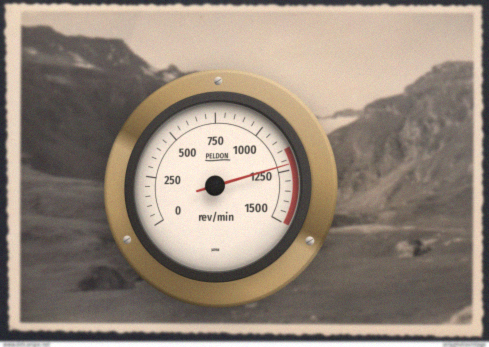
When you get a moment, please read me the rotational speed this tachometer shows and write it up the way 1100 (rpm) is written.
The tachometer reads 1225 (rpm)
